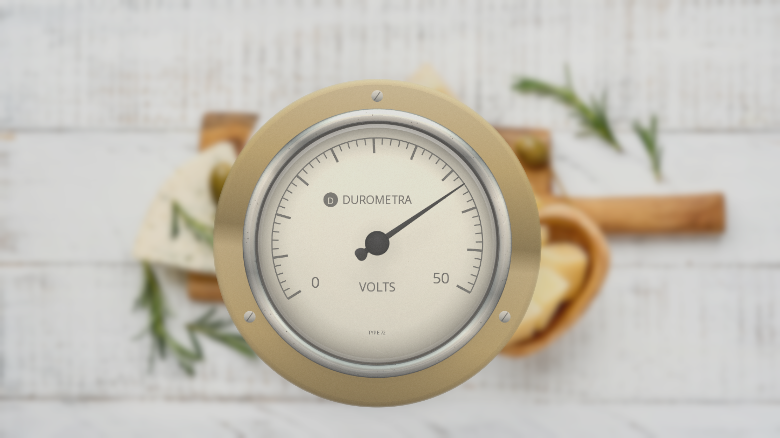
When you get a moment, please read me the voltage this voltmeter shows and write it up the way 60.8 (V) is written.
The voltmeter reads 37 (V)
